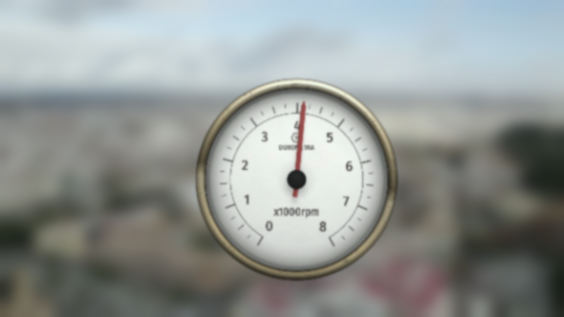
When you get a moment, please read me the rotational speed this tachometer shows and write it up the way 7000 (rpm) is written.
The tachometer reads 4125 (rpm)
